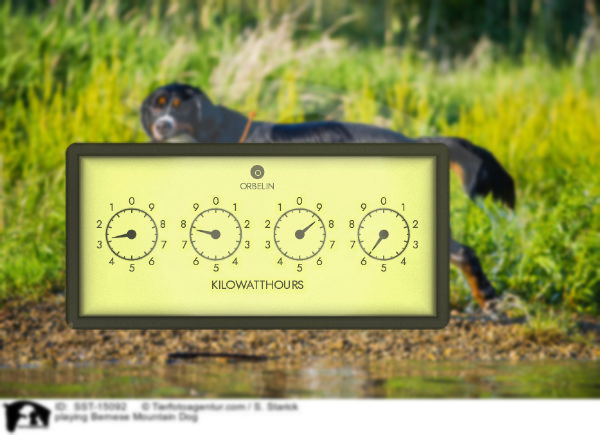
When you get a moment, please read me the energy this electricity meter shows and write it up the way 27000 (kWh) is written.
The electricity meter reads 2786 (kWh)
